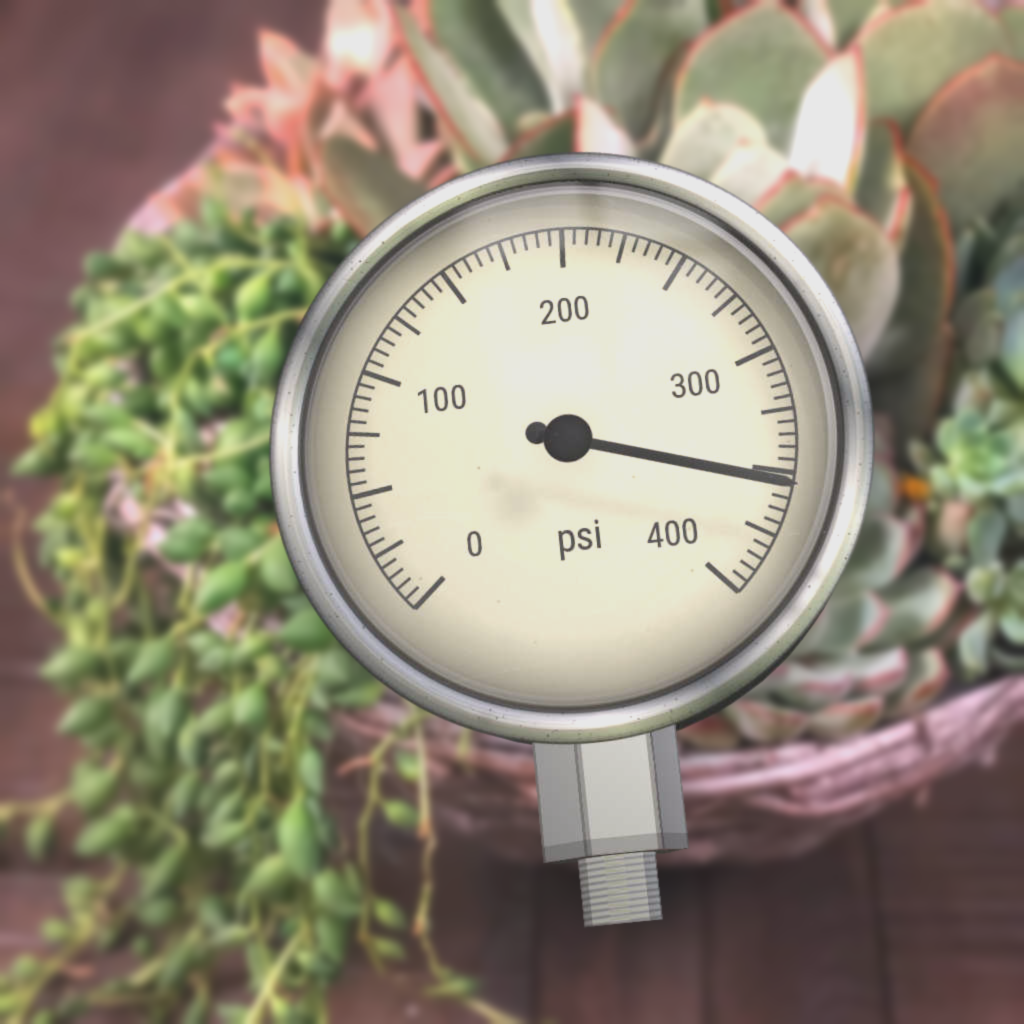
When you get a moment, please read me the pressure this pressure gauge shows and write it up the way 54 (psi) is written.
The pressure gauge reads 355 (psi)
